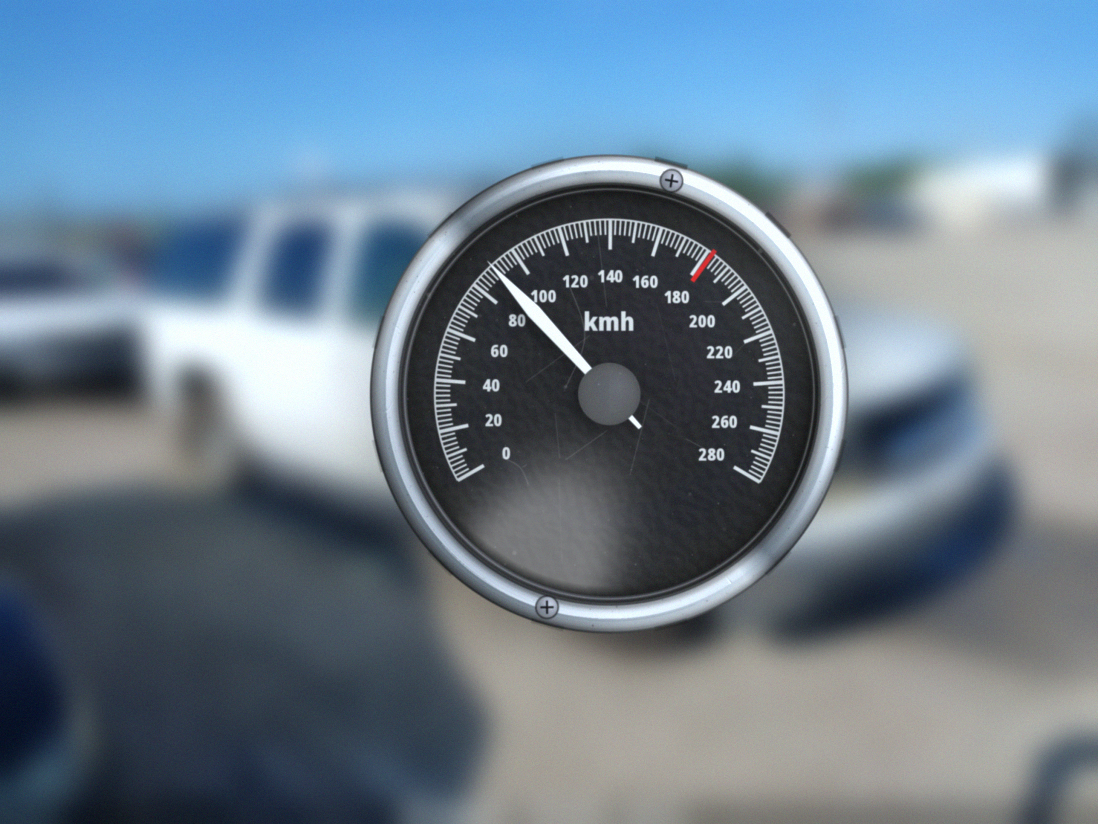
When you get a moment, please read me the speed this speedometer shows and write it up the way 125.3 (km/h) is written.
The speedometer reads 90 (km/h)
